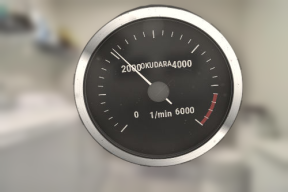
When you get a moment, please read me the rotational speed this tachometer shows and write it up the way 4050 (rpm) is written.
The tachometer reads 2100 (rpm)
